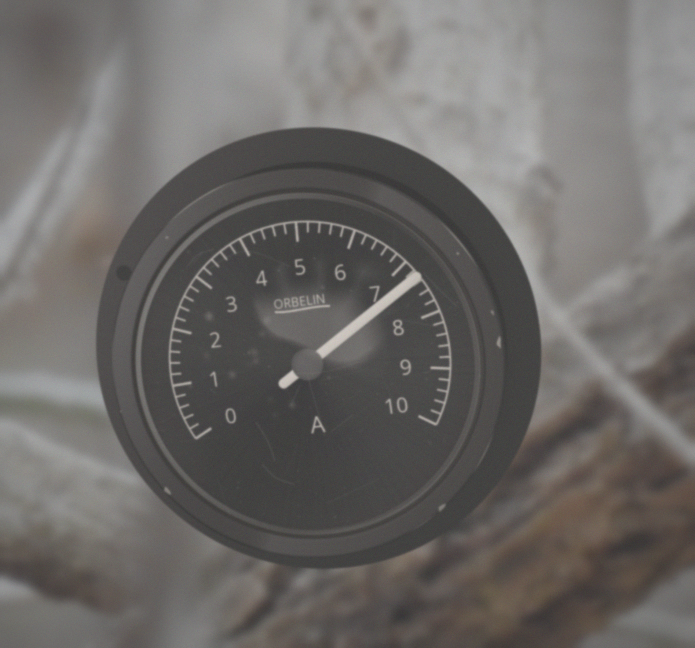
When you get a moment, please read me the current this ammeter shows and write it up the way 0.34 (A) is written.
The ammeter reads 7.3 (A)
